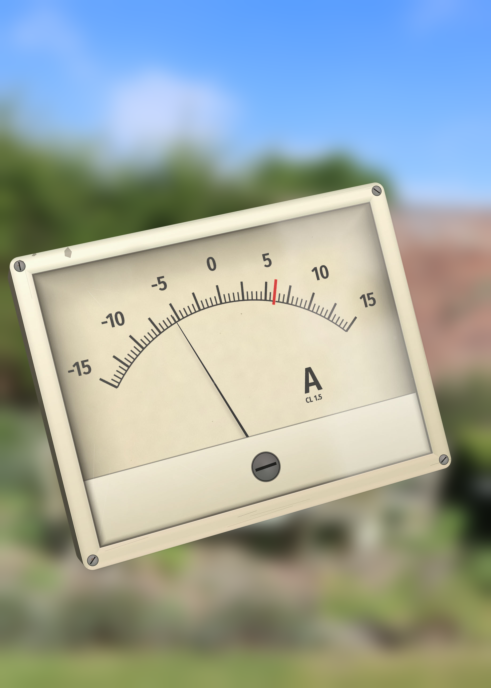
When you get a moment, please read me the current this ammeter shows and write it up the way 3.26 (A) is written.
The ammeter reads -5.5 (A)
